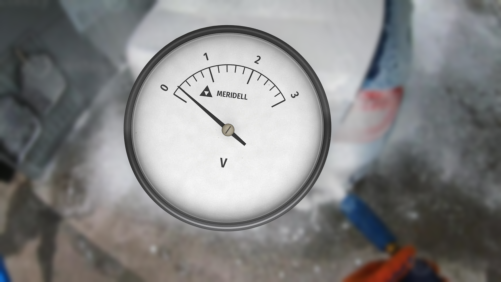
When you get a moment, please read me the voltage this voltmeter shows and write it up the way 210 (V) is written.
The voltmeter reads 0.2 (V)
